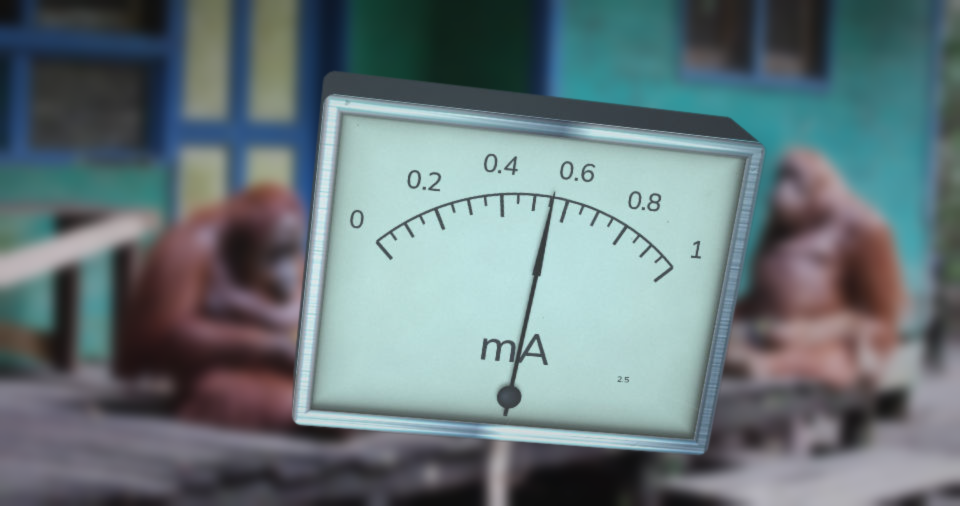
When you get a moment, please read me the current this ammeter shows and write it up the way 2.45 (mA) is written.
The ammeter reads 0.55 (mA)
